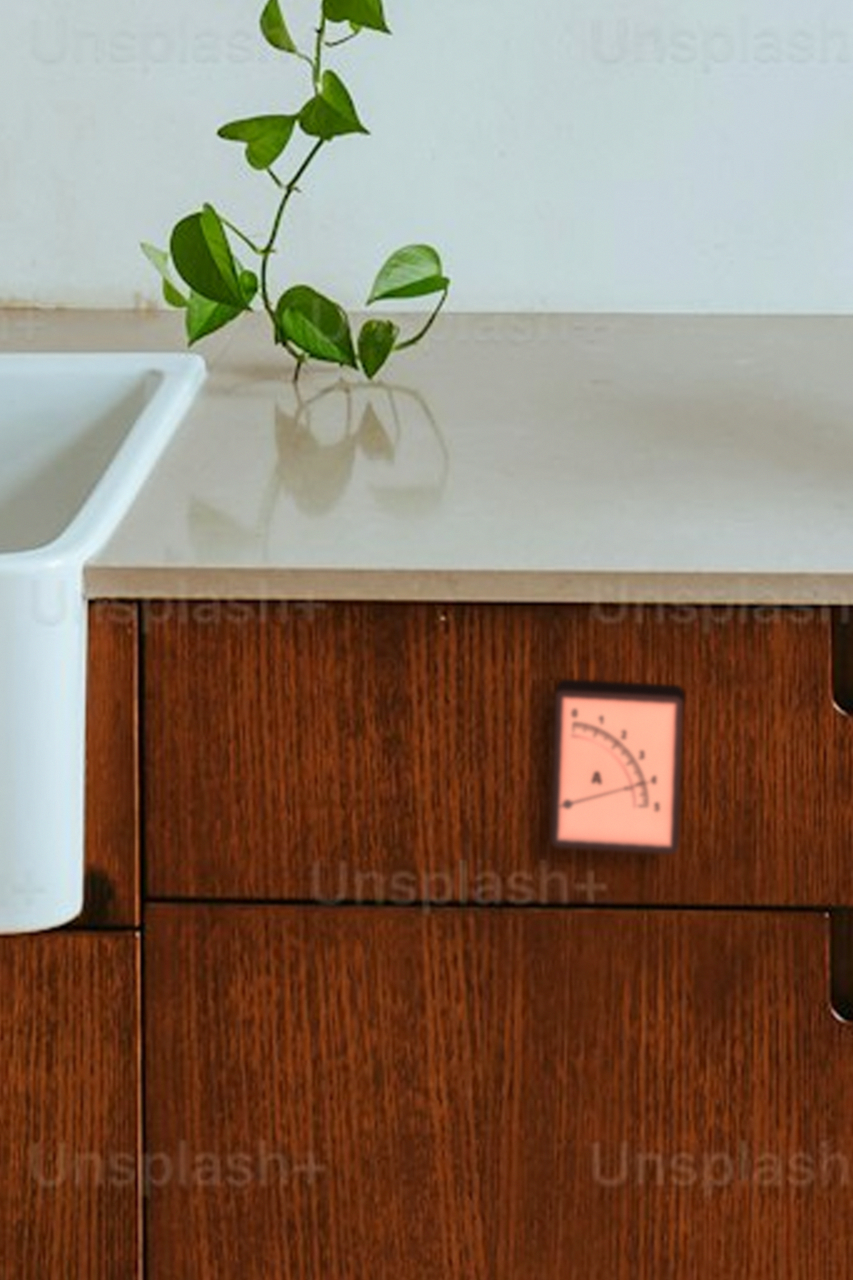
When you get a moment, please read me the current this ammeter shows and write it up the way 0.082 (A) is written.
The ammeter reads 4 (A)
